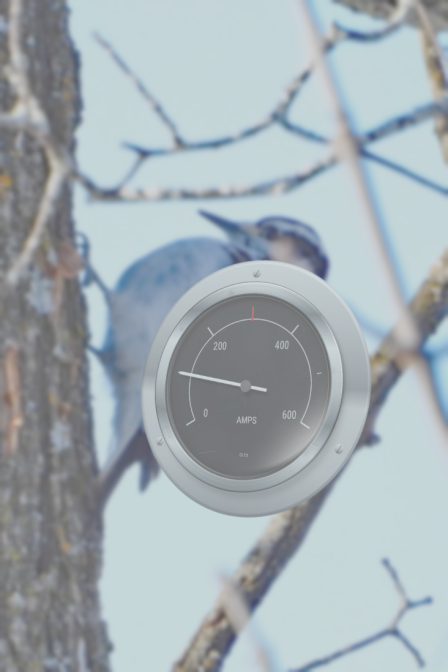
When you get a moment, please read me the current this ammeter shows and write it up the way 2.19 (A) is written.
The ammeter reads 100 (A)
